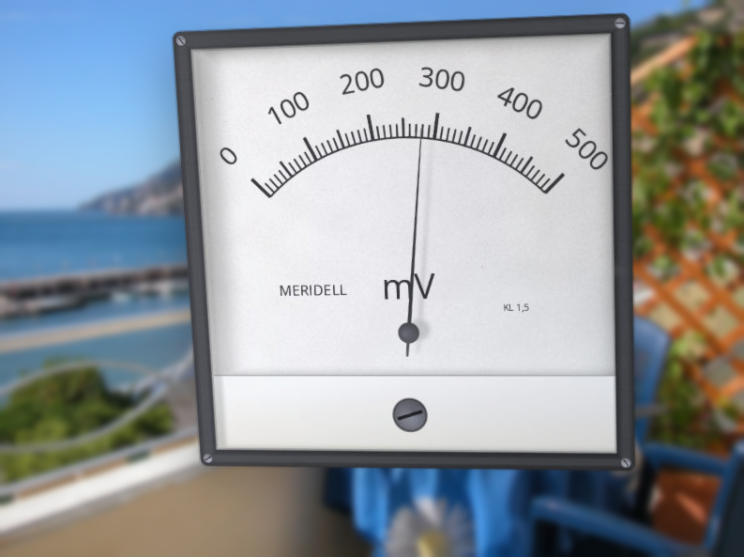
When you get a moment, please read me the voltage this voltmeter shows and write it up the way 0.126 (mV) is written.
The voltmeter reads 280 (mV)
